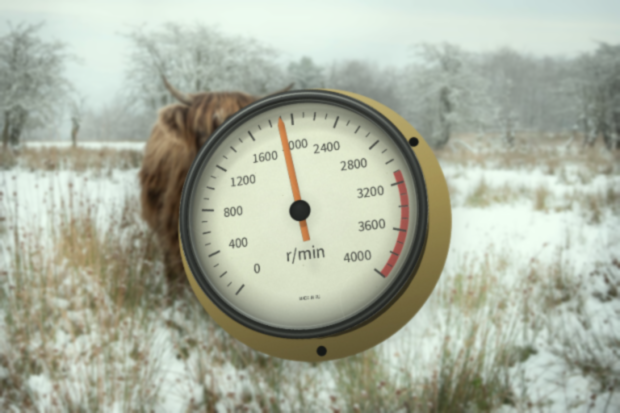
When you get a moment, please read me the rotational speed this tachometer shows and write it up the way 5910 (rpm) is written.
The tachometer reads 1900 (rpm)
